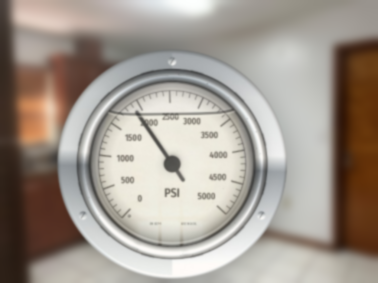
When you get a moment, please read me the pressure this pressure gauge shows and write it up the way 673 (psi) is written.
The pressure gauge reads 1900 (psi)
